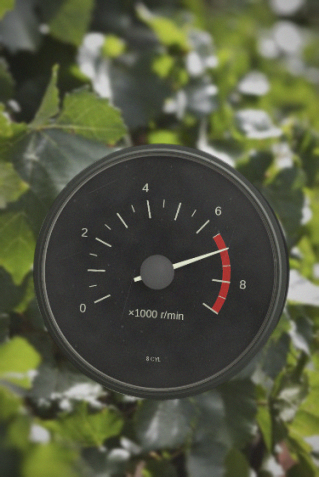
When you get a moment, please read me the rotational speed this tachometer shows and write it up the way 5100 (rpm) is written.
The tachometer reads 7000 (rpm)
